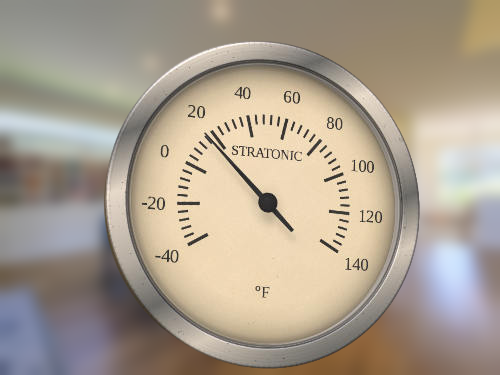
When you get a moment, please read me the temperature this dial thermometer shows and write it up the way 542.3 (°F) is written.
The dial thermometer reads 16 (°F)
